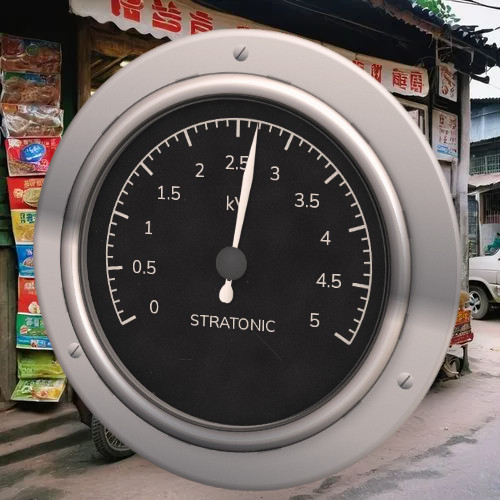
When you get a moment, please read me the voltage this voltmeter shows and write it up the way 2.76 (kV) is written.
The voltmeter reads 2.7 (kV)
